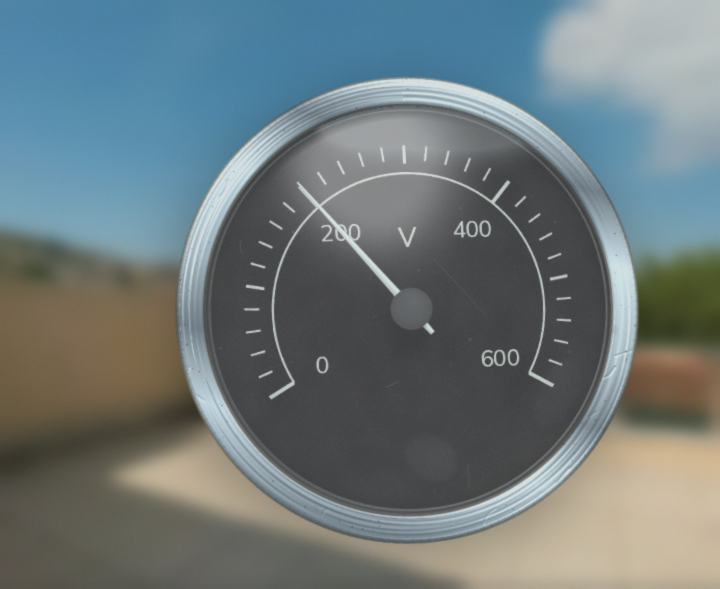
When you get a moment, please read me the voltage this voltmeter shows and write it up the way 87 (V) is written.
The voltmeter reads 200 (V)
